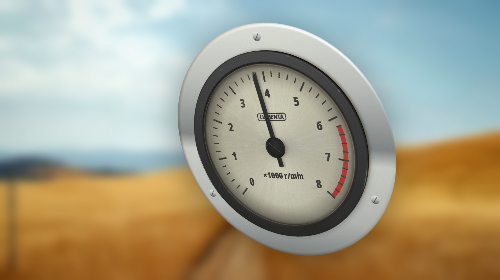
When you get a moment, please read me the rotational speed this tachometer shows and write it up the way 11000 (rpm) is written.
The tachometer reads 3800 (rpm)
